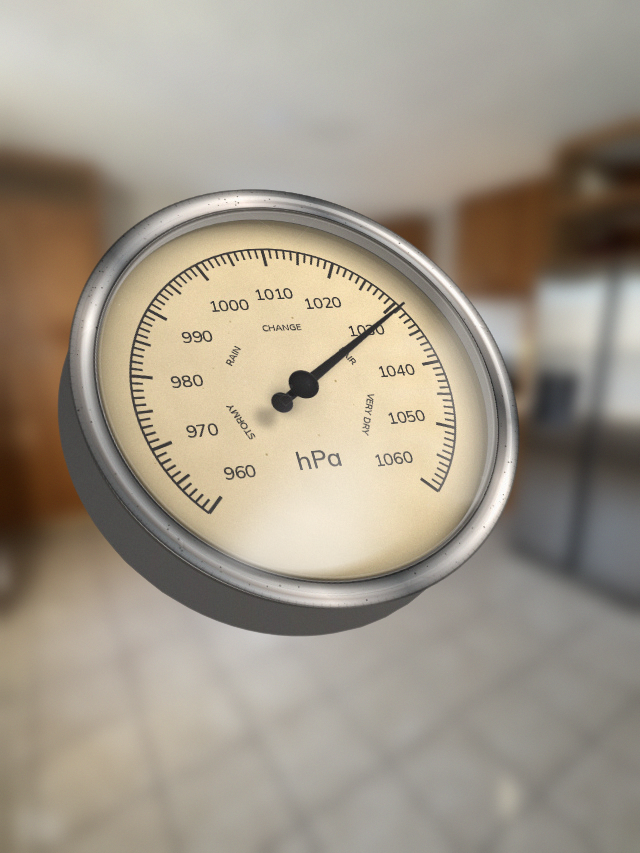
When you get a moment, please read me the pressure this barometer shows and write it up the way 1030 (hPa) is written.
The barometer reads 1031 (hPa)
